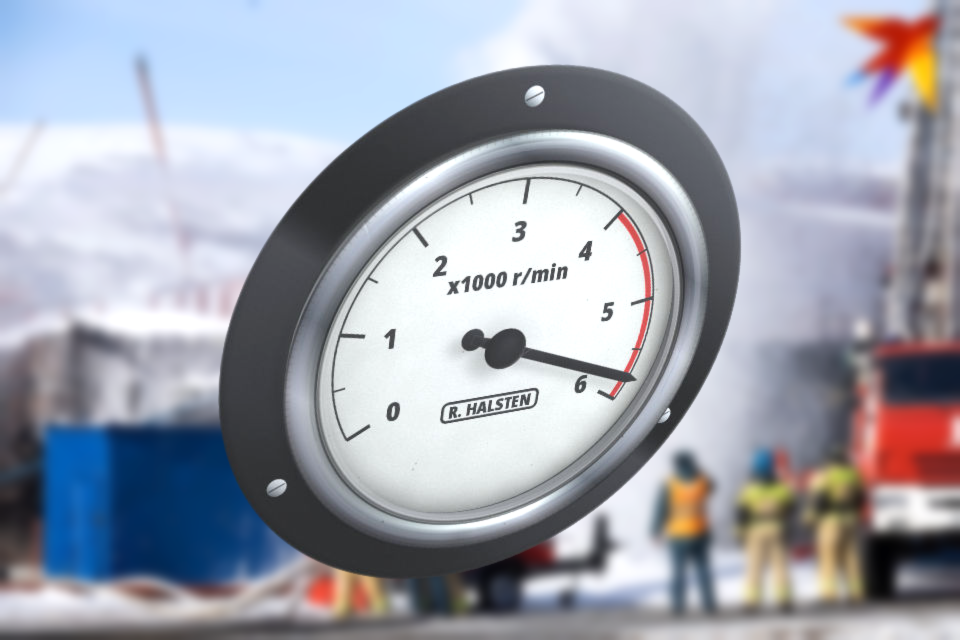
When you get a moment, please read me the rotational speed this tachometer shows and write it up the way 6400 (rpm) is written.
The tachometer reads 5750 (rpm)
